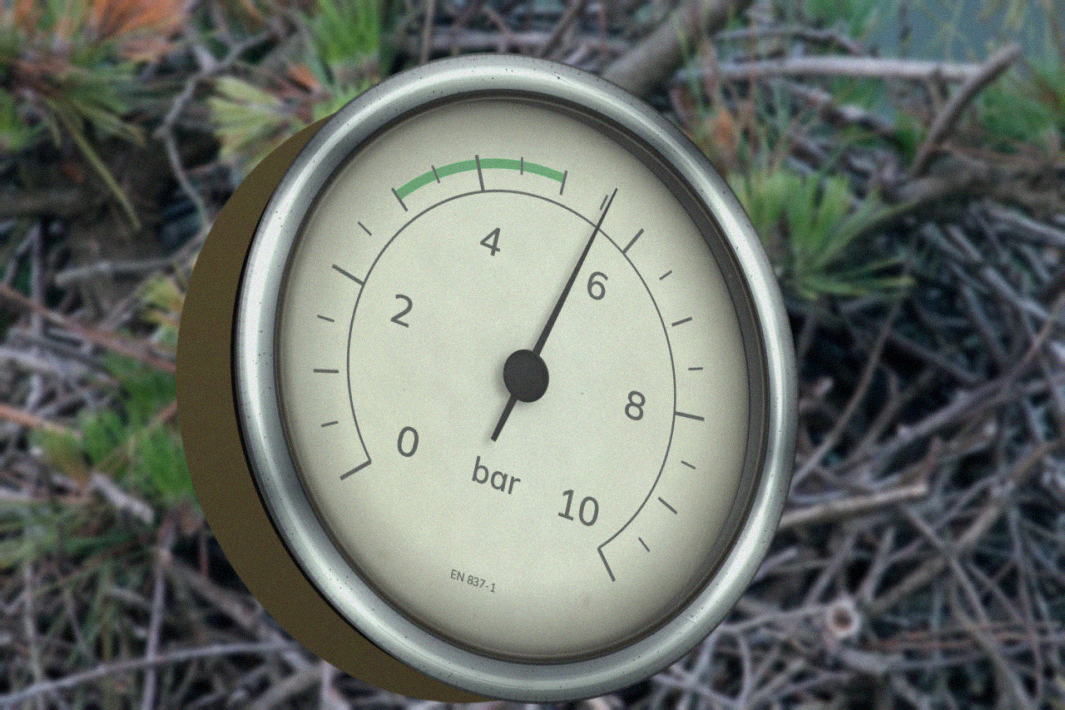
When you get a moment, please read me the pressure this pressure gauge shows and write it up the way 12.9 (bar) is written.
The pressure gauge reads 5.5 (bar)
